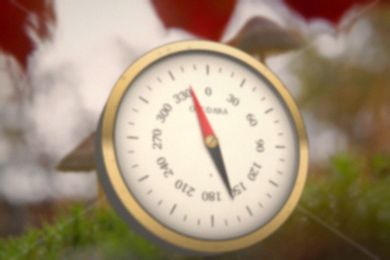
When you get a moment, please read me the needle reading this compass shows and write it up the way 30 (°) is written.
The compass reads 340 (°)
